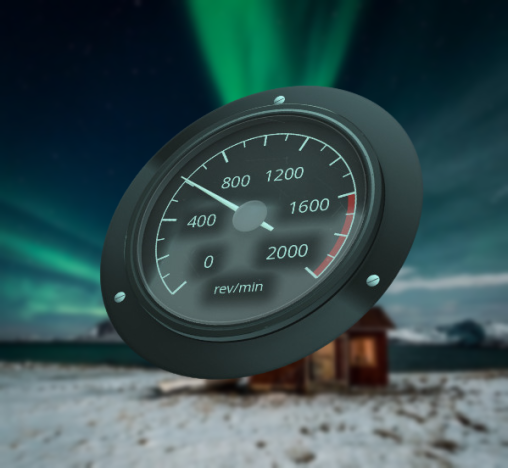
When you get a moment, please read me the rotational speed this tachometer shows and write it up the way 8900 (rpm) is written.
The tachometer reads 600 (rpm)
